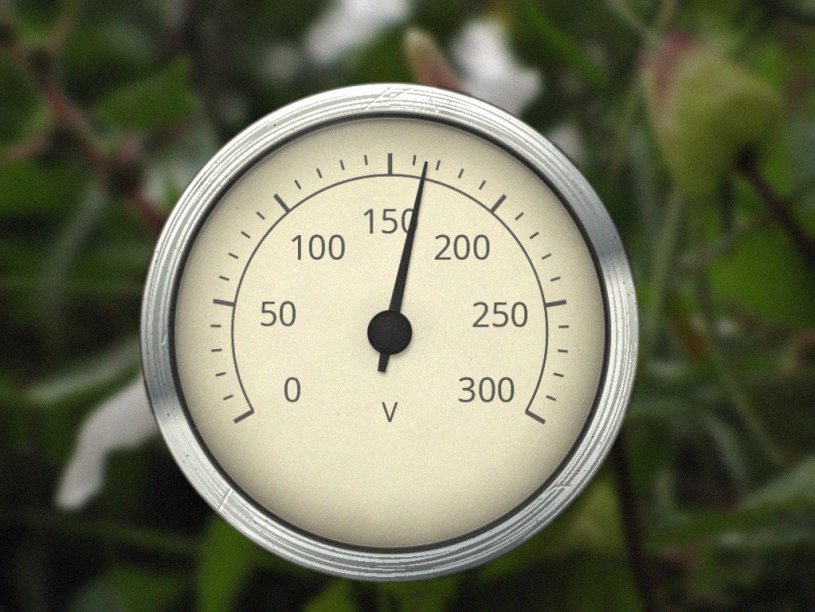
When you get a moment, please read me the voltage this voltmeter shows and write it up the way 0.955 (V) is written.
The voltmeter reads 165 (V)
